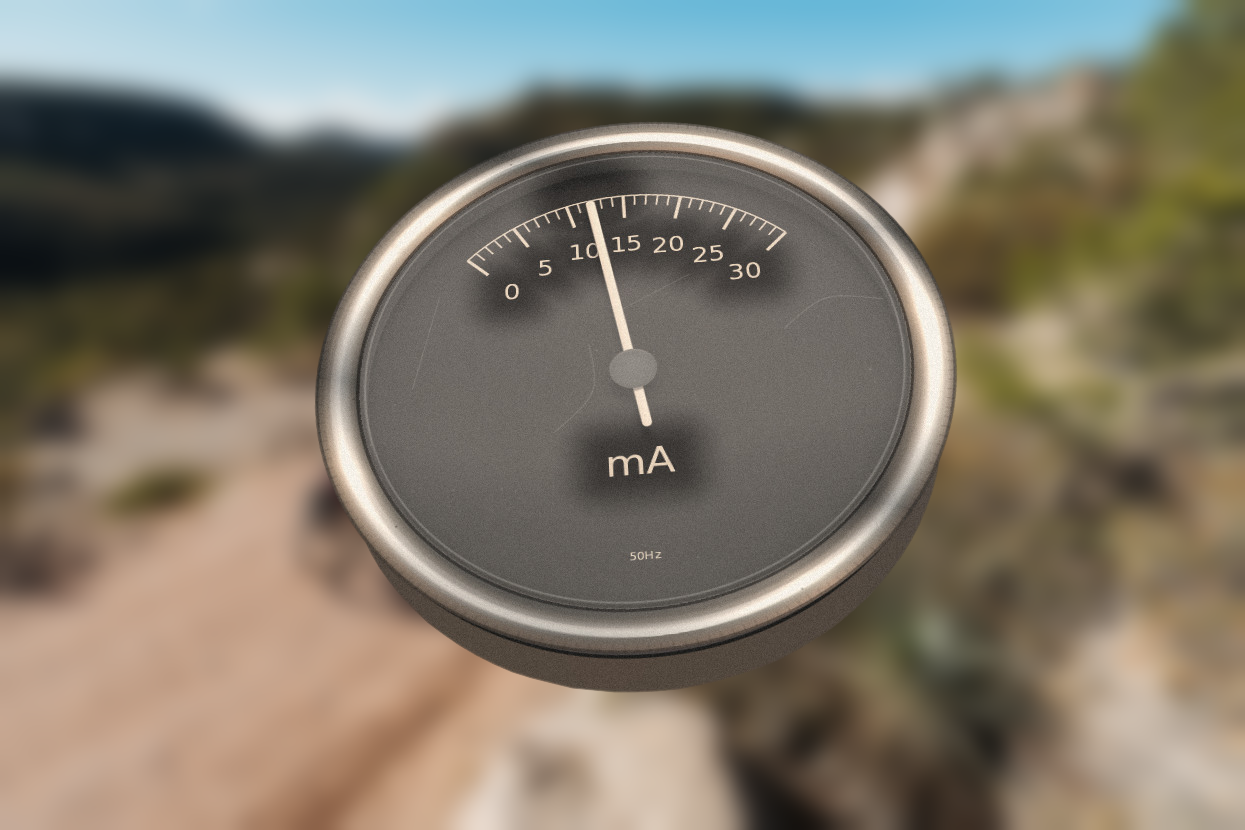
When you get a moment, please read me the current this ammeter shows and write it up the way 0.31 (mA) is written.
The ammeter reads 12 (mA)
